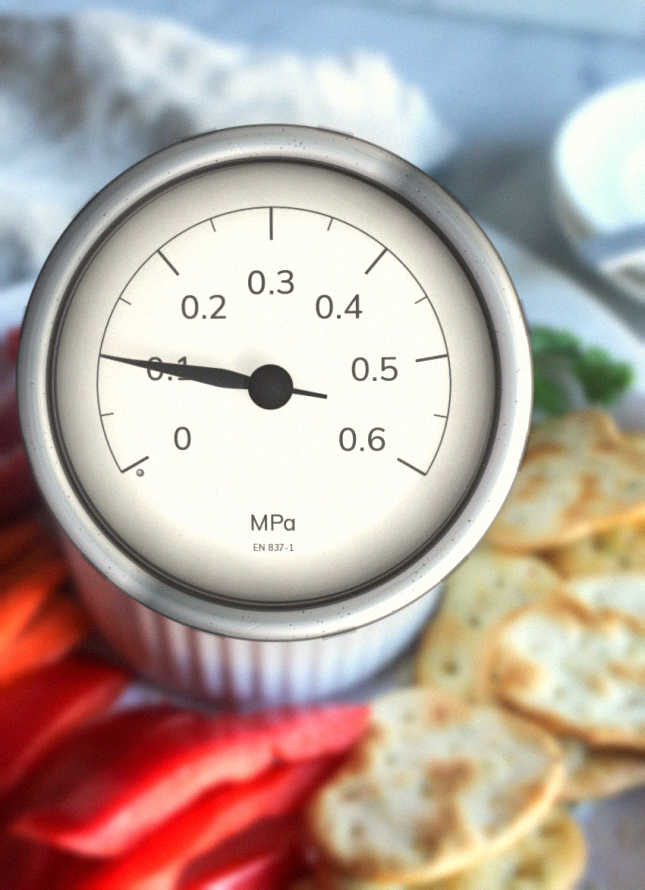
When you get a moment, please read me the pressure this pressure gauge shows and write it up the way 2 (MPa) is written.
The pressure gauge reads 0.1 (MPa)
